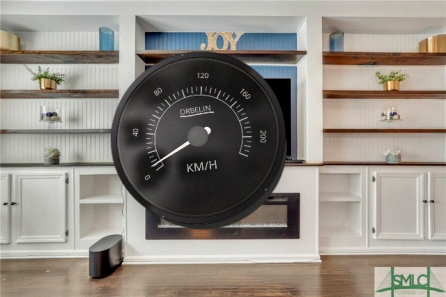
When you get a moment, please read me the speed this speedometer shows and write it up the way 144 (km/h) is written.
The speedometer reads 5 (km/h)
